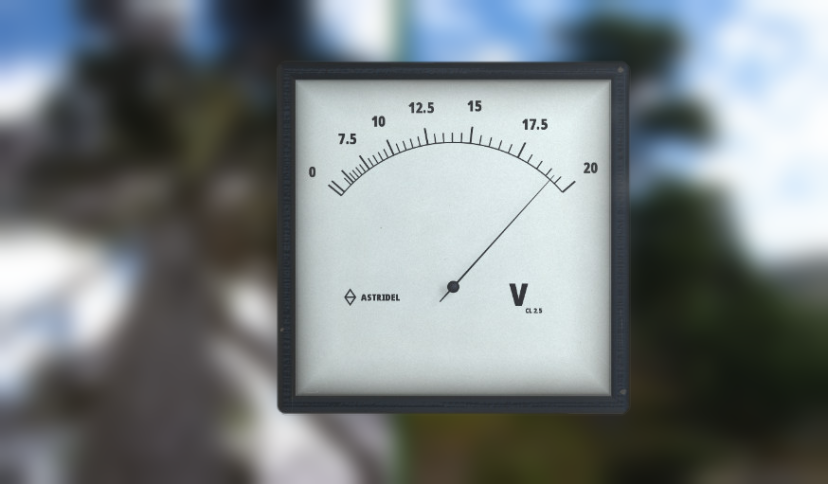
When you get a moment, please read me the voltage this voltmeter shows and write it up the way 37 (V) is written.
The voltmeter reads 19.25 (V)
